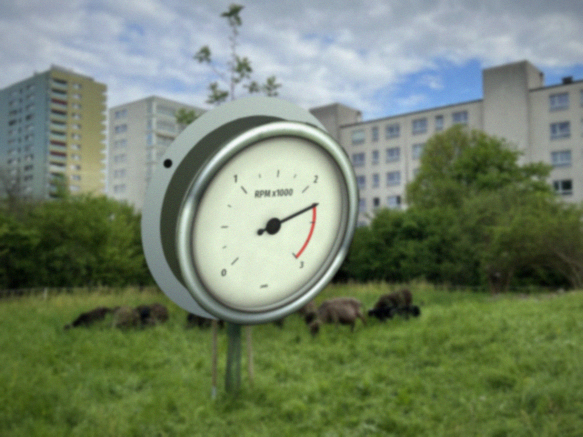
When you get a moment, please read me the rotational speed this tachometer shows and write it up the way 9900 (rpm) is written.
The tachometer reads 2250 (rpm)
